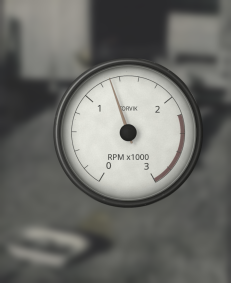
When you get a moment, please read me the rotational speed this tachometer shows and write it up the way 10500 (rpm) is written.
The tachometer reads 1300 (rpm)
